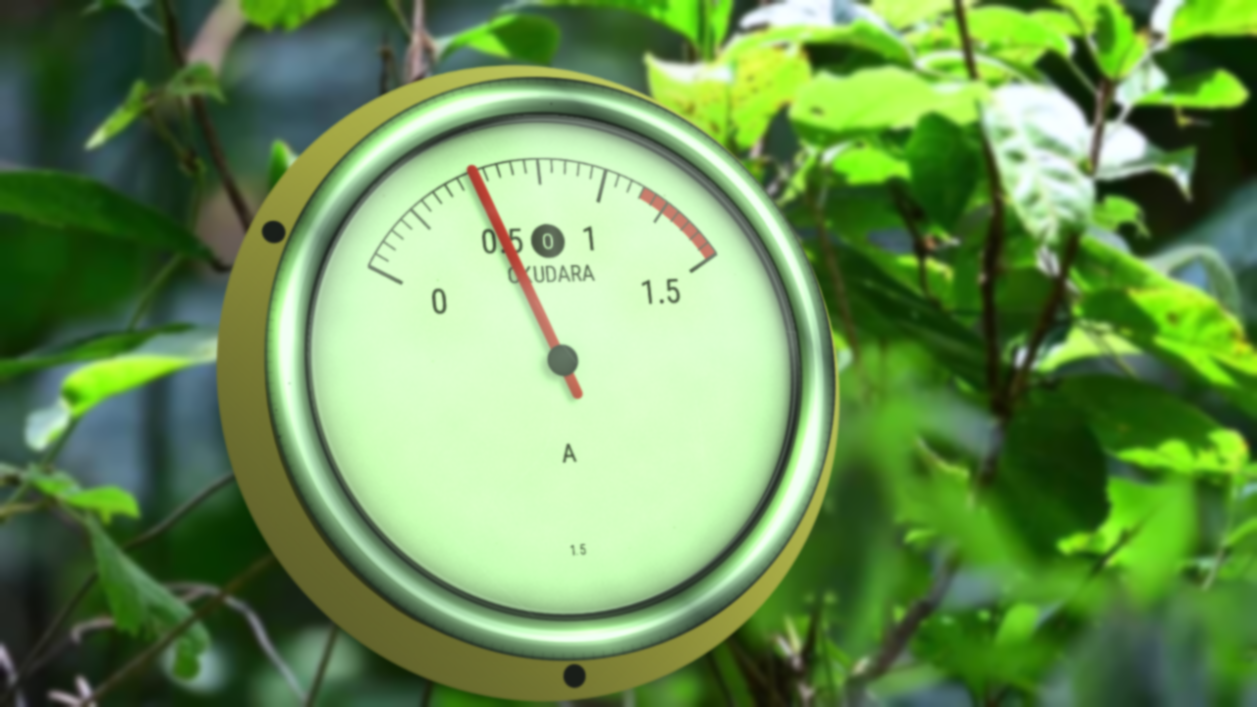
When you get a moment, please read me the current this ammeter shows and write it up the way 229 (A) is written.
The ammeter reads 0.5 (A)
